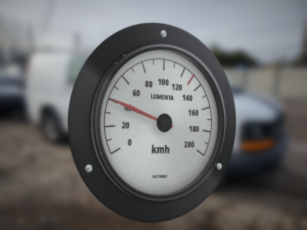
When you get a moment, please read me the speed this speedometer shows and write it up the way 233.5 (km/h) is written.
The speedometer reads 40 (km/h)
